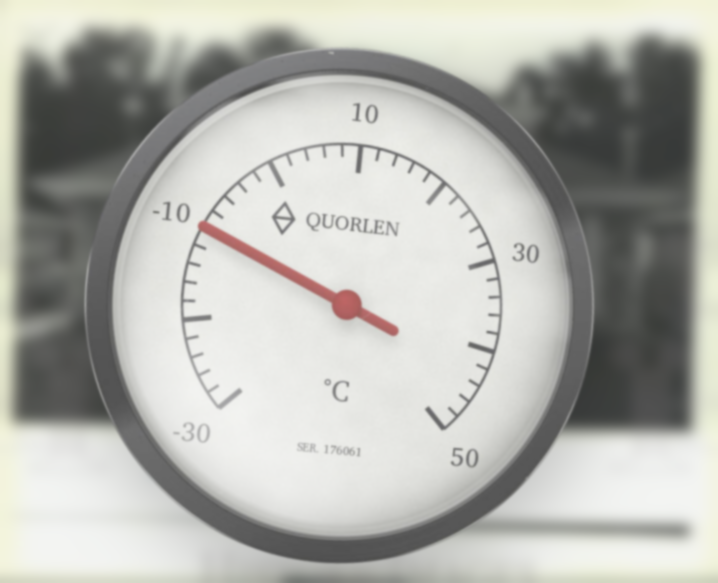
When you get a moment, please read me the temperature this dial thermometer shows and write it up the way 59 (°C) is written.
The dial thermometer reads -10 (°C)
